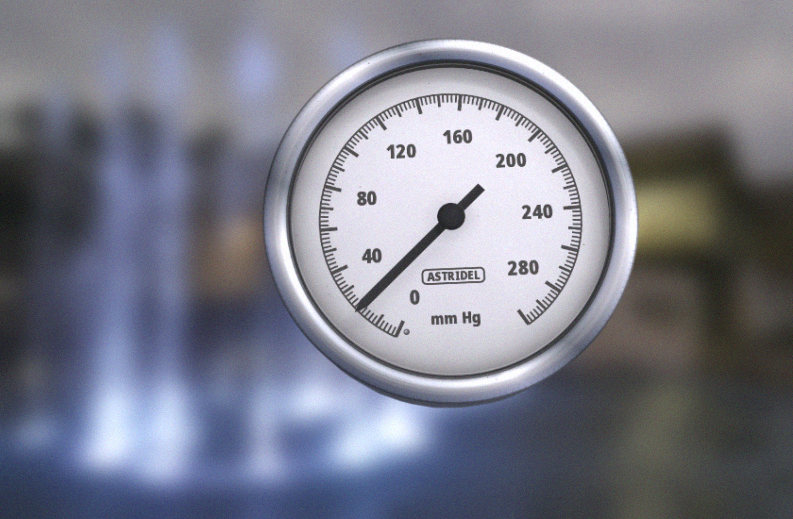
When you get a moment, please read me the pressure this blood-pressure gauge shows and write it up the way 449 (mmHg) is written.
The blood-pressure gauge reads 20 (mmHg)
